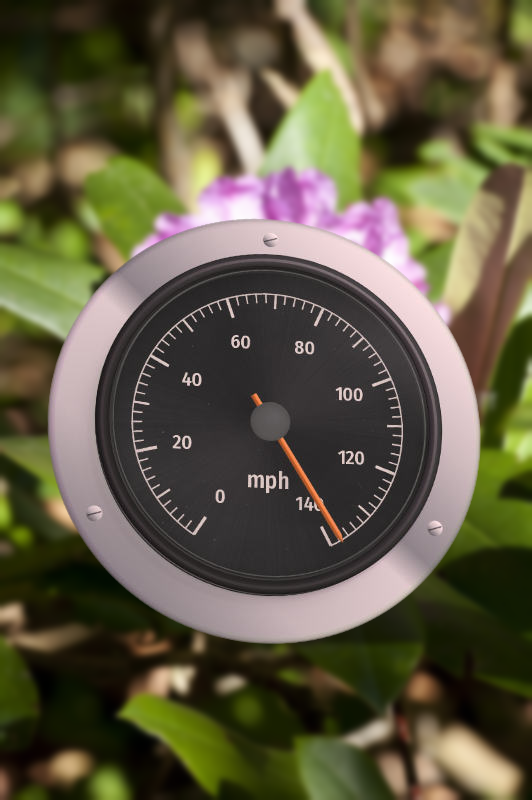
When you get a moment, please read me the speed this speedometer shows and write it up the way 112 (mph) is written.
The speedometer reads 138 (mph)
